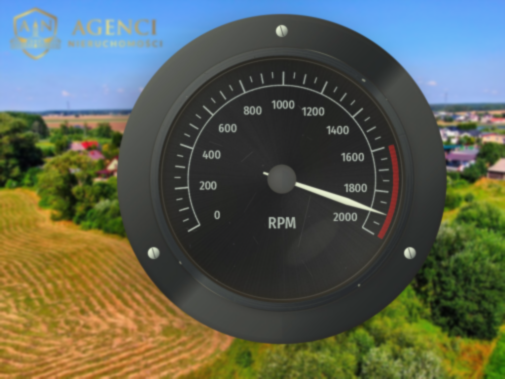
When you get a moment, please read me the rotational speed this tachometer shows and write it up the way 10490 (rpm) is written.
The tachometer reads 1900 (rpm)
